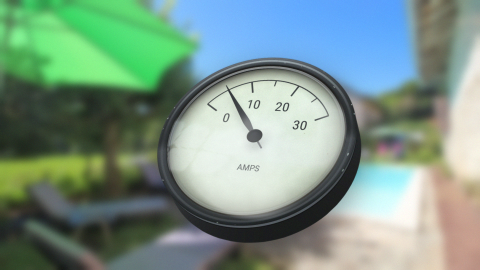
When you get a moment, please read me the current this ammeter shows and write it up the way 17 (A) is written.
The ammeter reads 5 (A)
